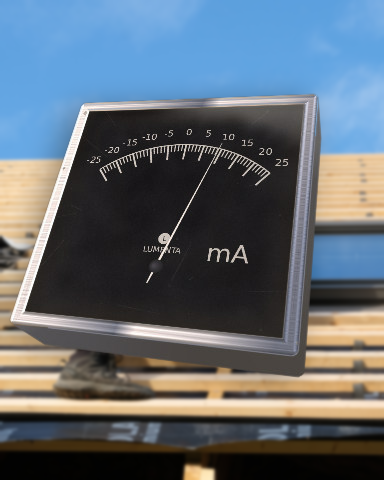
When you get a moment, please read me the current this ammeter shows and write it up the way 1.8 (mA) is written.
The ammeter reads 10 (mA)
